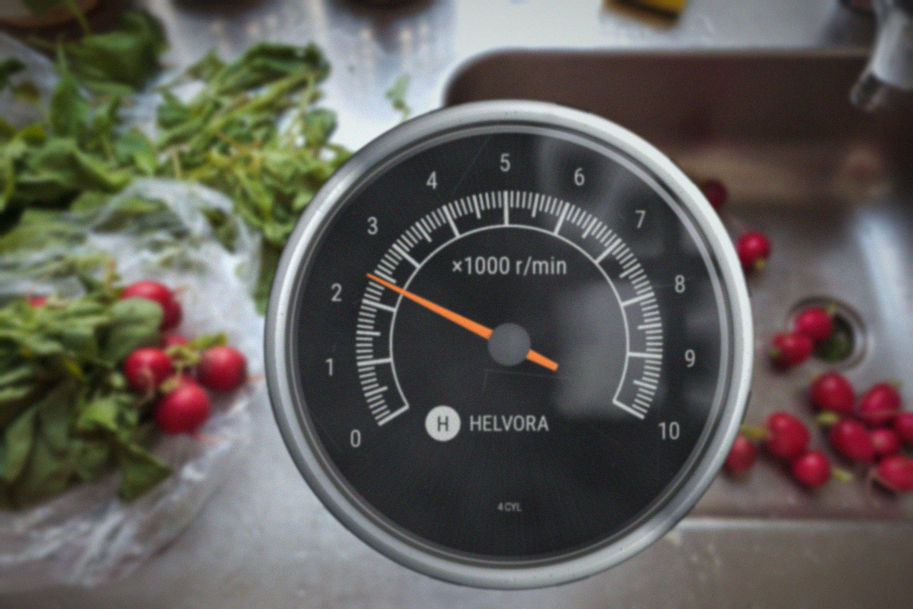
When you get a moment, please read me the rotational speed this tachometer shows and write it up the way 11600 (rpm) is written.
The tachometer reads 2400 (rpm)
